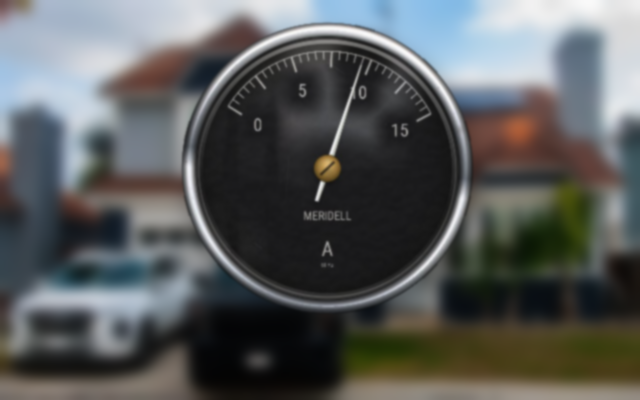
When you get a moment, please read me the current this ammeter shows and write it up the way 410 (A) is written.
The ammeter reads 9.5 (A)
